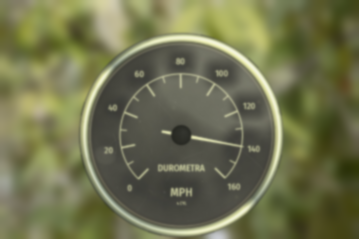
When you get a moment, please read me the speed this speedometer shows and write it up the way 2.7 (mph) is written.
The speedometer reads 140 (mph)
